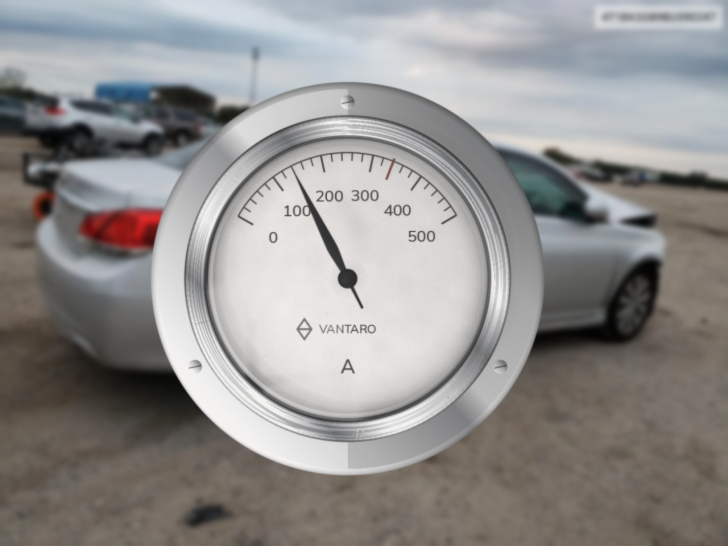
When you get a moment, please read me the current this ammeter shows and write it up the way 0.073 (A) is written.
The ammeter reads 140 (A)
